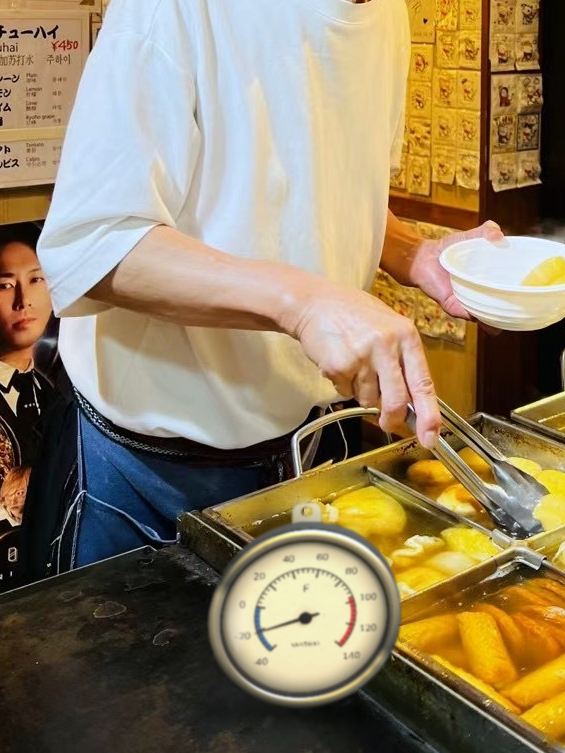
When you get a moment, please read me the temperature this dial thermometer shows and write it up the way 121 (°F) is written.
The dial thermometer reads -20 (°F)
